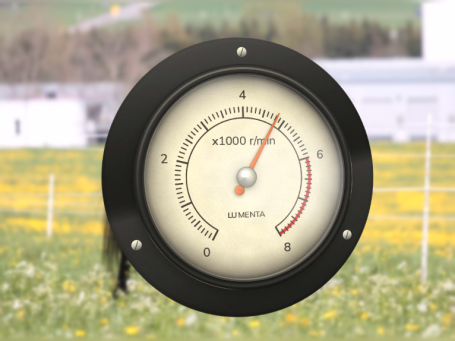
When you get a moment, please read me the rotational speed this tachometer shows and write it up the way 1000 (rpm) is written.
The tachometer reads 4800 (rpm)
